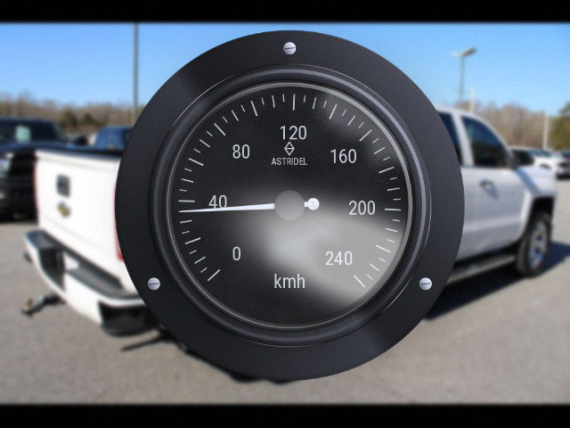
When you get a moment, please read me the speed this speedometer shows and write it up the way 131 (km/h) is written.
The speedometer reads 35 (km/h)
